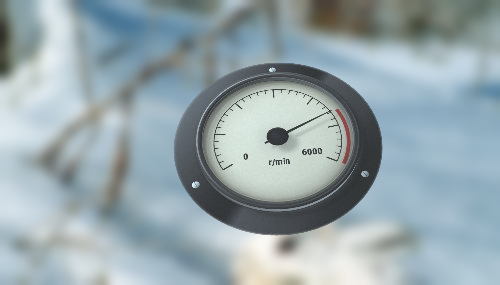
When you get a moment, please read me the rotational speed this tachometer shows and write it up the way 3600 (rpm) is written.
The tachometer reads 4600 (rpm)
